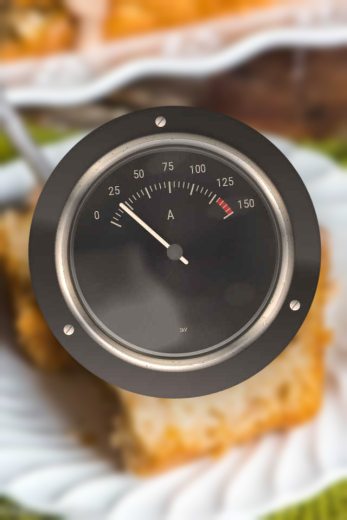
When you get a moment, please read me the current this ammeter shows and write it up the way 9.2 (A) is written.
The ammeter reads 20 (A)
